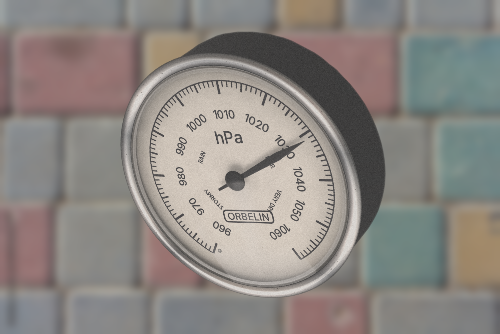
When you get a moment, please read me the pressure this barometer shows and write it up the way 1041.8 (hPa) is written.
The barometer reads 1031 (hPa)
